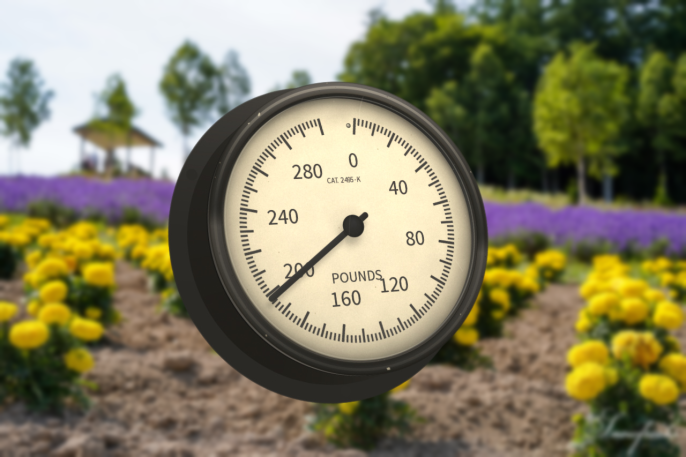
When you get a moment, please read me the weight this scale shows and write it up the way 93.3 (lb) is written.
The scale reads 198 (lb)
